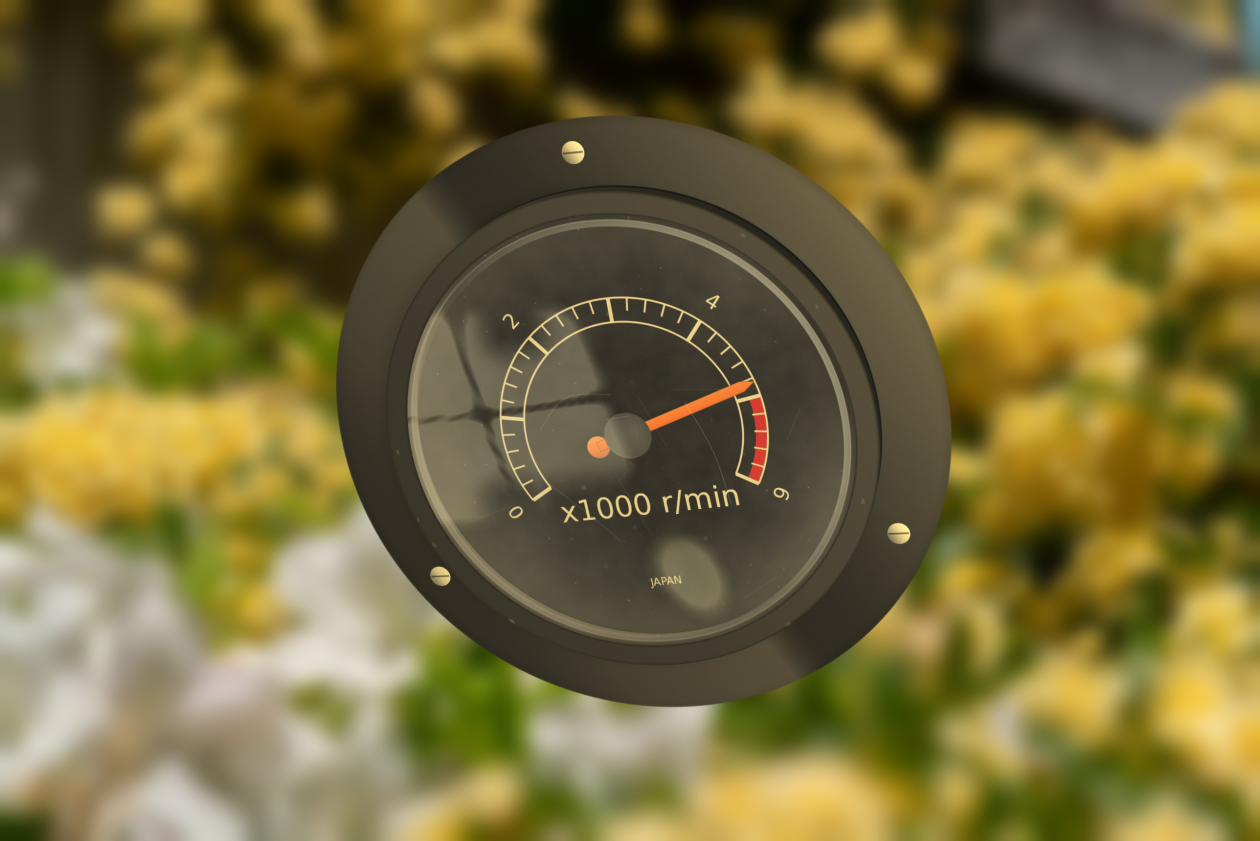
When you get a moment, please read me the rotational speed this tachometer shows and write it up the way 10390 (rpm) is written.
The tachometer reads 4800 (rpm)
